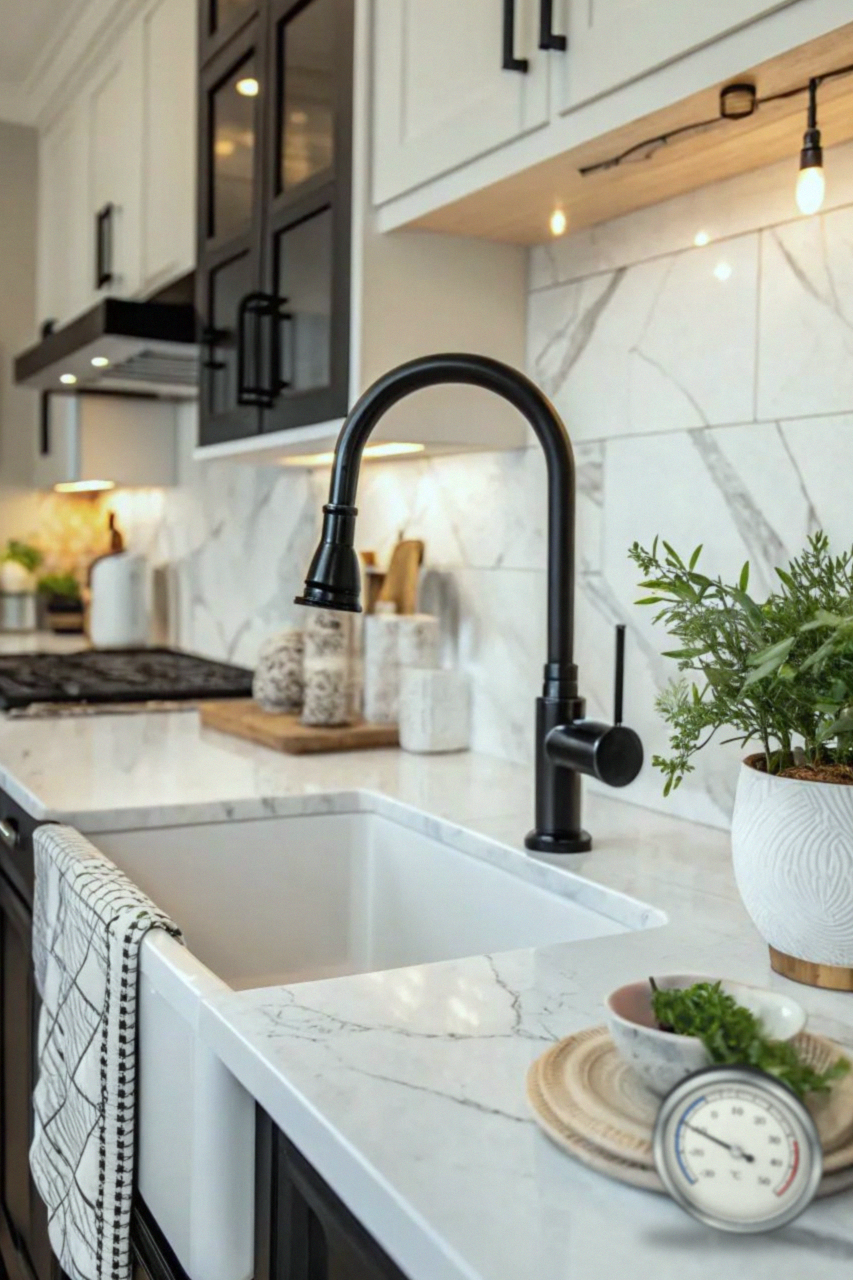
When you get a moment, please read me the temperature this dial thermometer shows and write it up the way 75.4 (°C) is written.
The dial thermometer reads -10 (°C)
